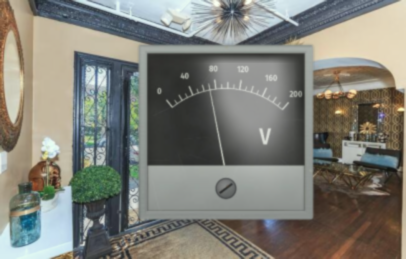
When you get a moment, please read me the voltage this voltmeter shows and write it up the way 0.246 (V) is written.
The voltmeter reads 70 (V)
